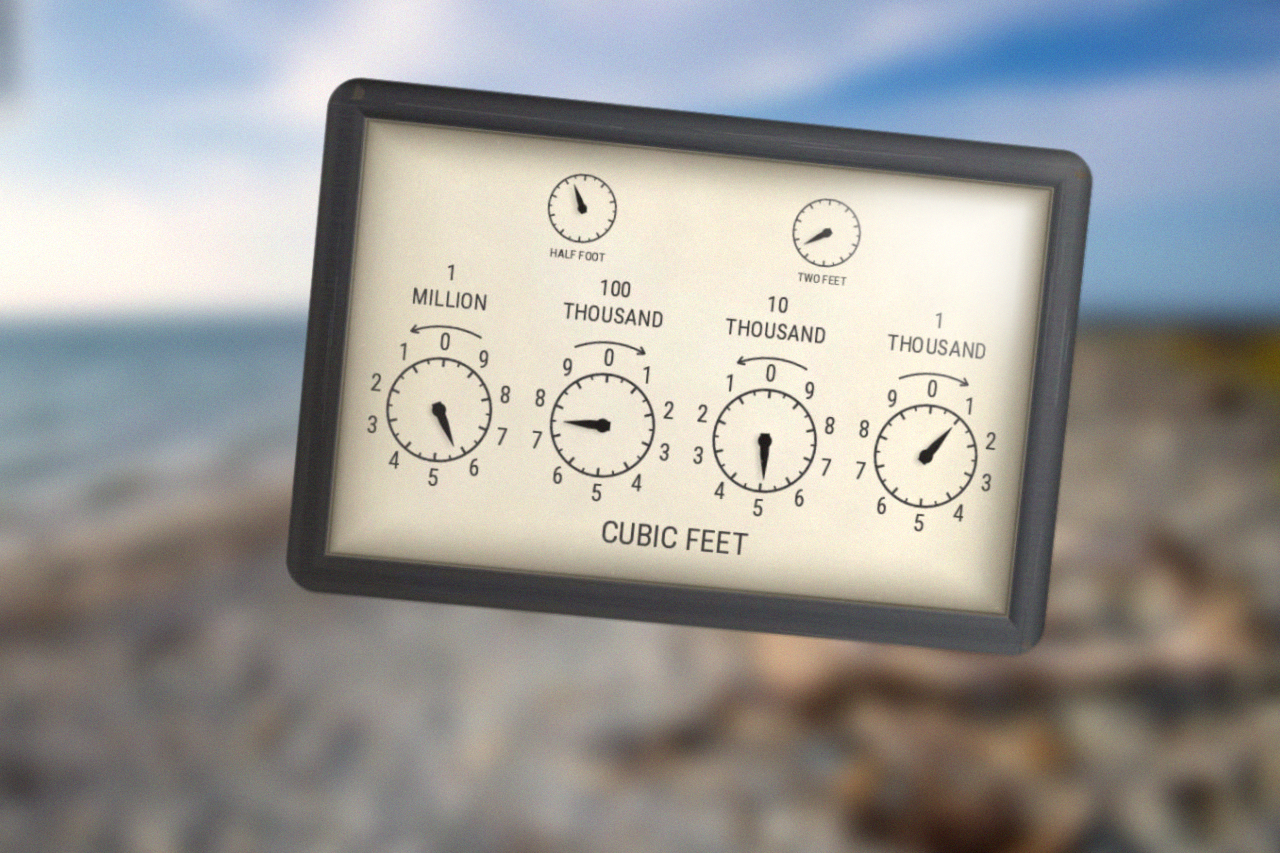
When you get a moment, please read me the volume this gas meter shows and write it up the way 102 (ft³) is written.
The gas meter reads 575100 (ft³)
